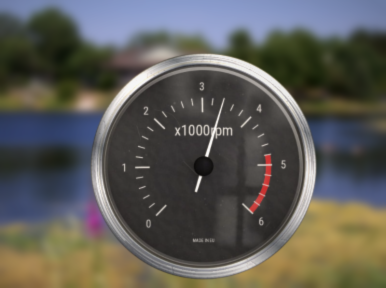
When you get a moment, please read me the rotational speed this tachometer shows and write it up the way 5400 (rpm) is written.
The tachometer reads 3400 (rpm)
